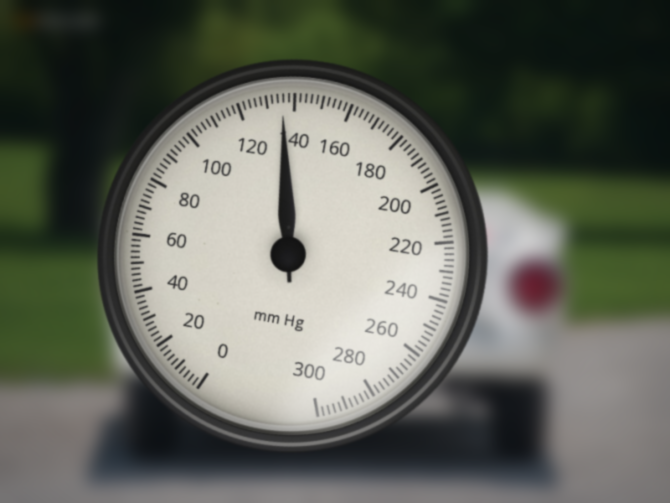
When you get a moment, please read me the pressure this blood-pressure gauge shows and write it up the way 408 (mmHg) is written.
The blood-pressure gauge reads 136 (mmHg)
